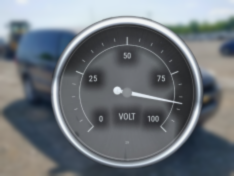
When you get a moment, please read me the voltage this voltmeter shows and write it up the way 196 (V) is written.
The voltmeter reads 87.5 (V)
